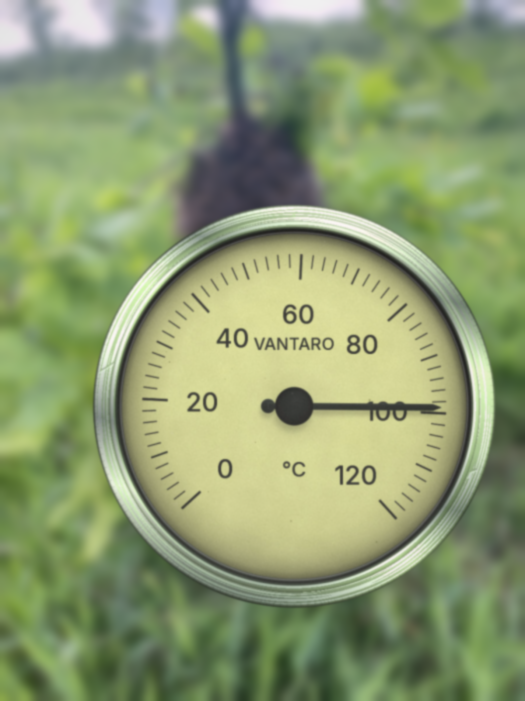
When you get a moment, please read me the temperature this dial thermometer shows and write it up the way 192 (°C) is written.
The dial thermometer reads 99 (°C)
